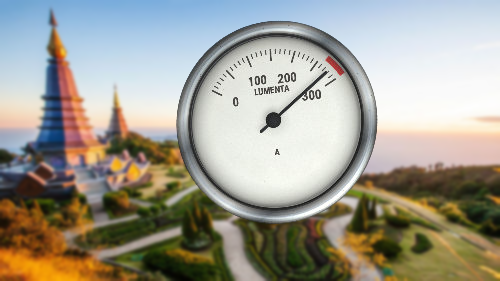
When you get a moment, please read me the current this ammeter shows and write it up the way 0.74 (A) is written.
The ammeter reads 280 (A)
